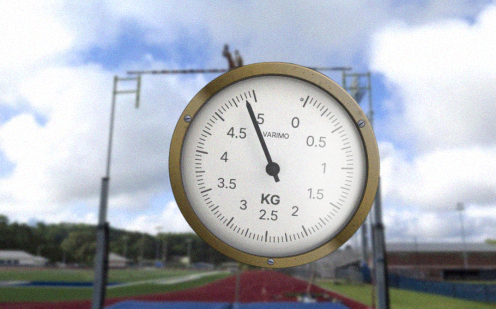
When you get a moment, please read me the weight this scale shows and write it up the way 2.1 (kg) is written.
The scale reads 4.9 (kg)
